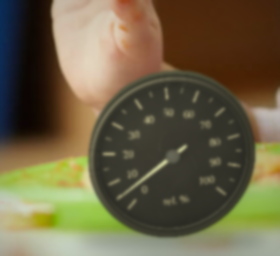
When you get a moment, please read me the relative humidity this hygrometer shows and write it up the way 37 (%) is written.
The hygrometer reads 5 (%)
